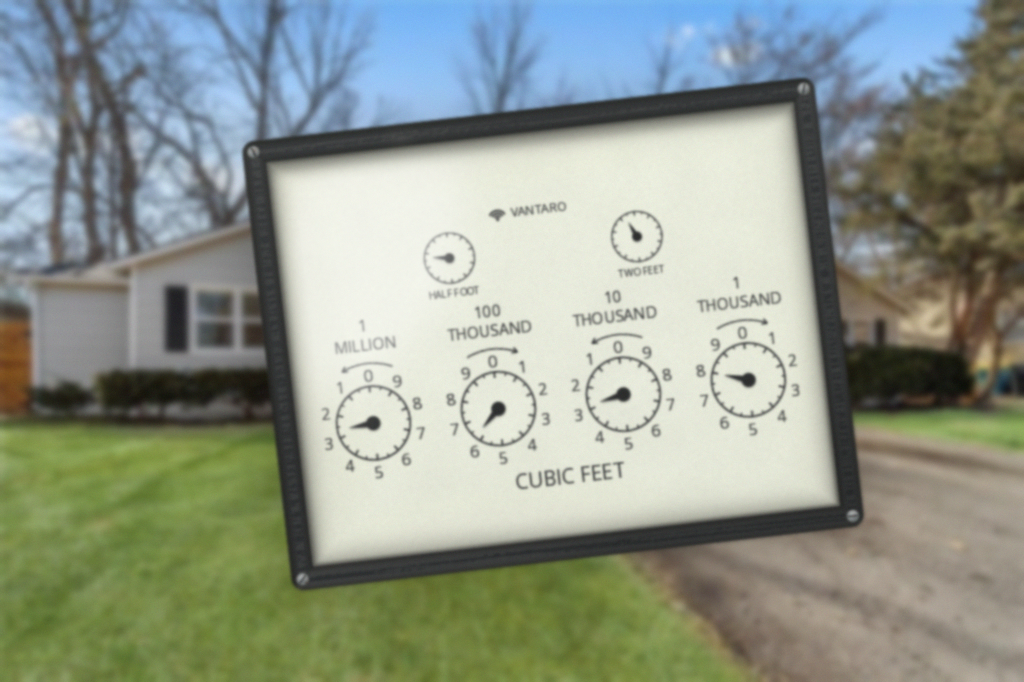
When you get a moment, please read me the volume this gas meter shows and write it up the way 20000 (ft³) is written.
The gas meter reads 262800 (ft³)
